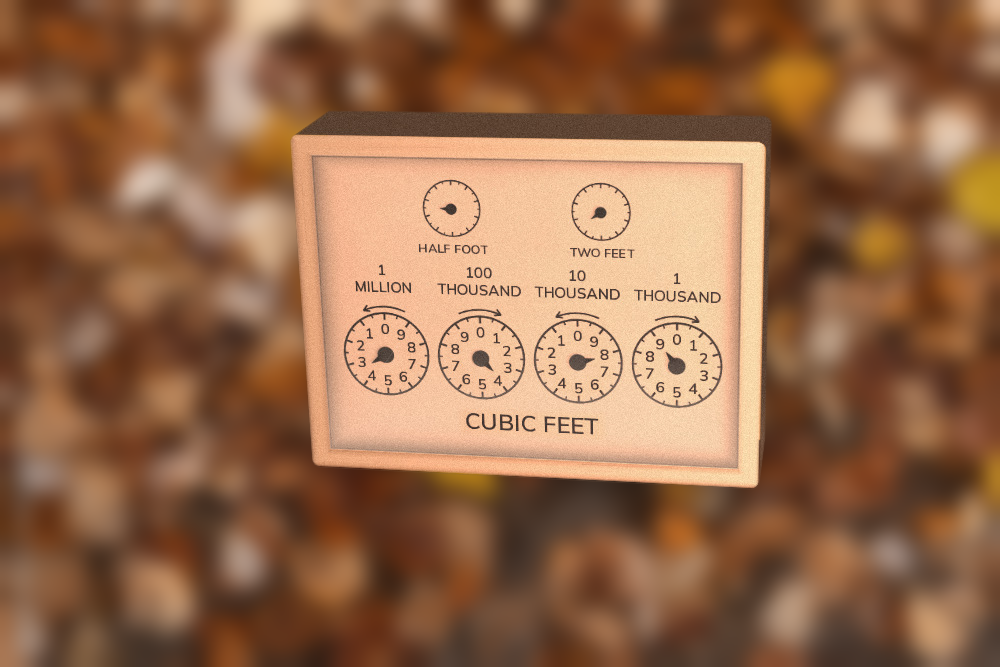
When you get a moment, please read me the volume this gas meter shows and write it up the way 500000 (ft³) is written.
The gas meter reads 337900 (ft³)
